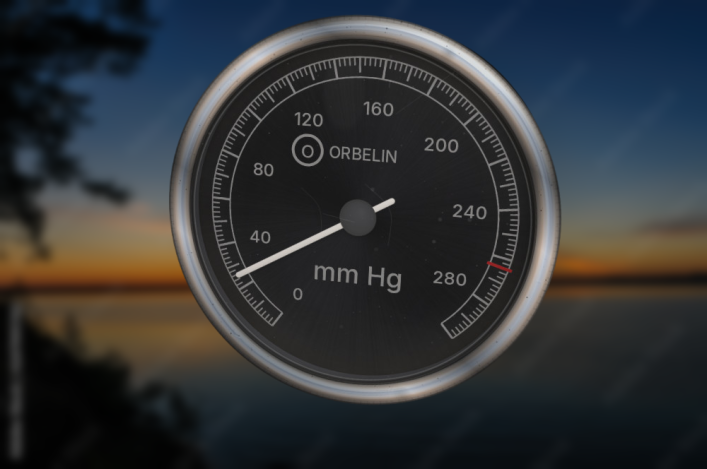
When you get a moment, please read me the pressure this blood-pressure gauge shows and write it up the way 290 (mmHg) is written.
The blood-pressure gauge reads 26 (mmHg)
